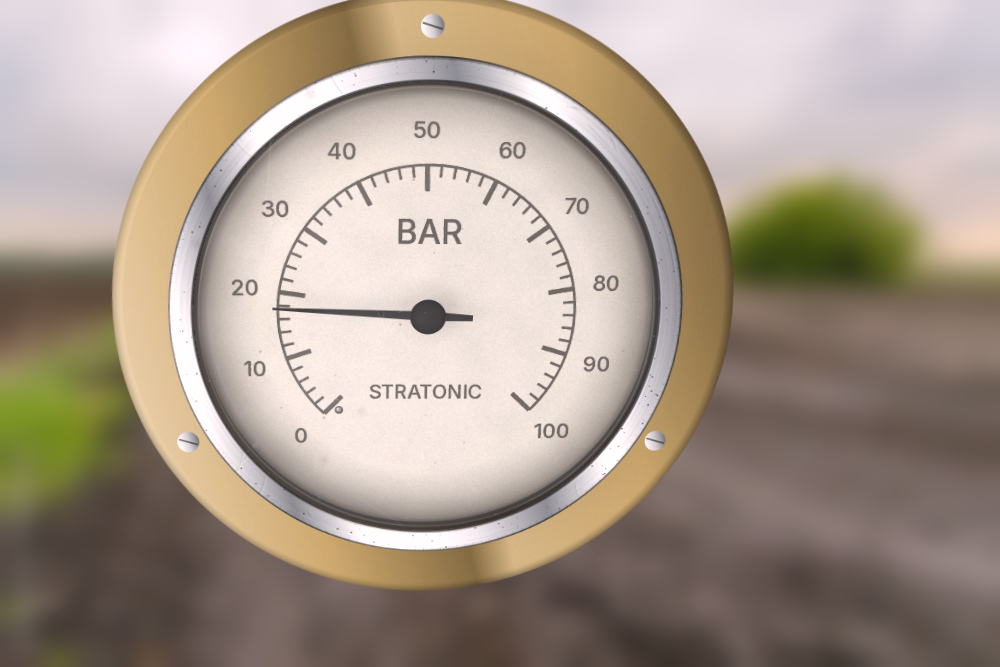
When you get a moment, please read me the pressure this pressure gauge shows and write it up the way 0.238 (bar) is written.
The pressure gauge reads 18 (bar)
